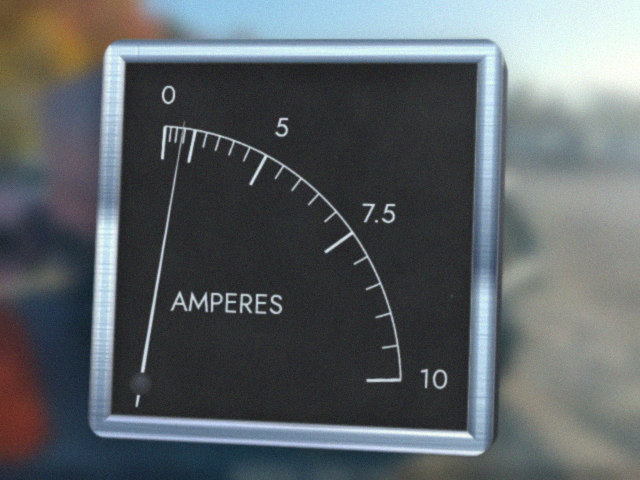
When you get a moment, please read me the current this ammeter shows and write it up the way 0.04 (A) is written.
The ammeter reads 2 (A)
